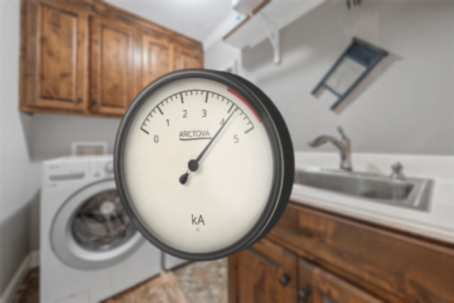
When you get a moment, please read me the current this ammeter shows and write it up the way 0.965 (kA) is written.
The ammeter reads 4.2 (kA)
